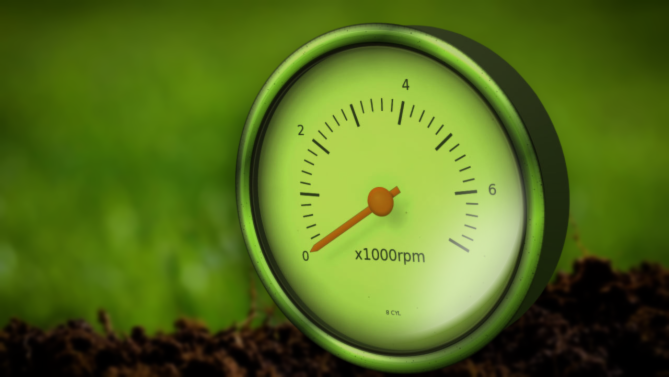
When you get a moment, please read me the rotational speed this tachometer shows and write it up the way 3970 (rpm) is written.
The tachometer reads 0 (rpm)
